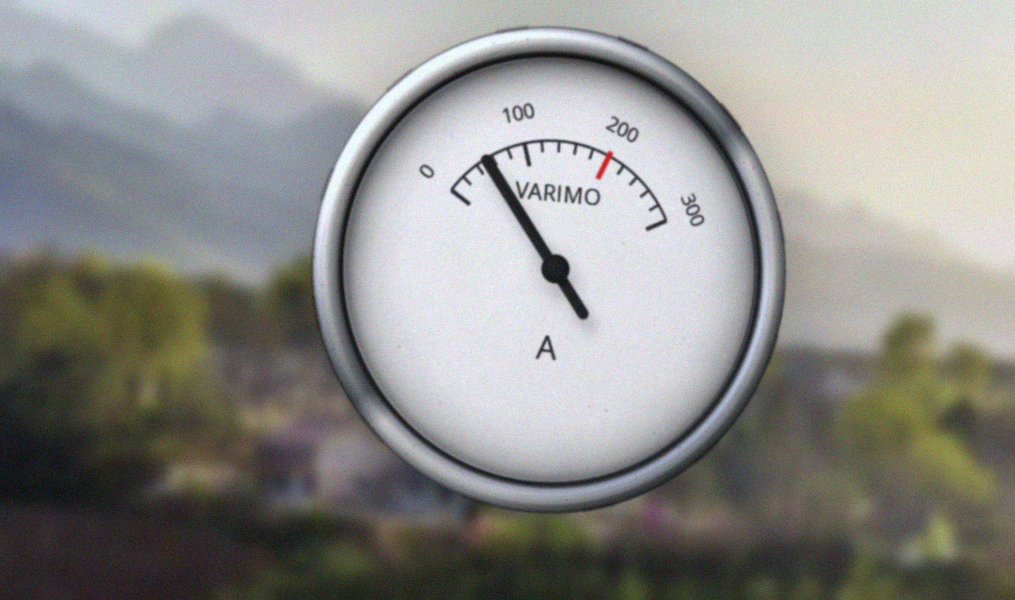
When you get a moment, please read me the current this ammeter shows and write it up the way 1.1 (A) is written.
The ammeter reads 50 (A)
